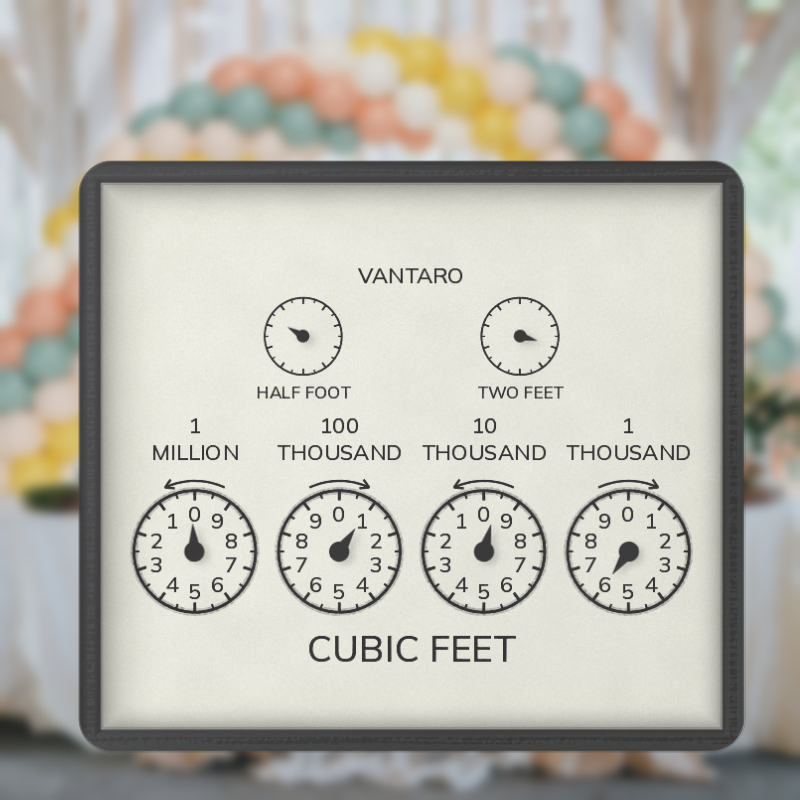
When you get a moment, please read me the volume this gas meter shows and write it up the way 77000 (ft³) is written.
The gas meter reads 9600 (ft³)
